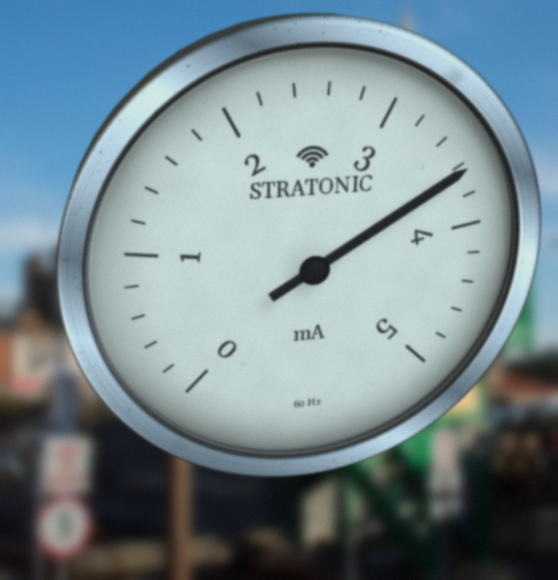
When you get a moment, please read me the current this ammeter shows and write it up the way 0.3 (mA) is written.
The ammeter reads 3.6 (mA)
